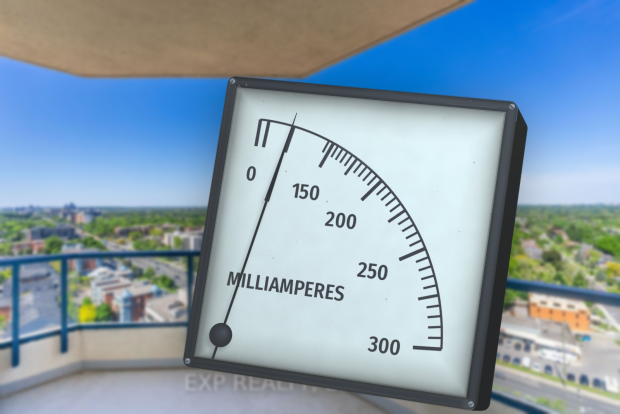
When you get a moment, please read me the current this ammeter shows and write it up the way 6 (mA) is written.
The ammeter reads 100 (mA)
